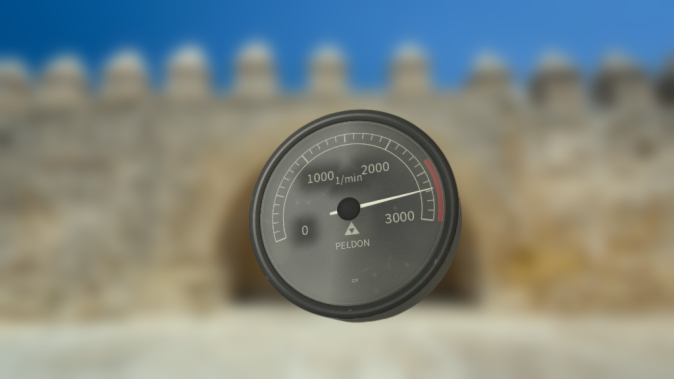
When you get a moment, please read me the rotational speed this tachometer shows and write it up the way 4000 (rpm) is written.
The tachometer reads 2700 (rpm)
